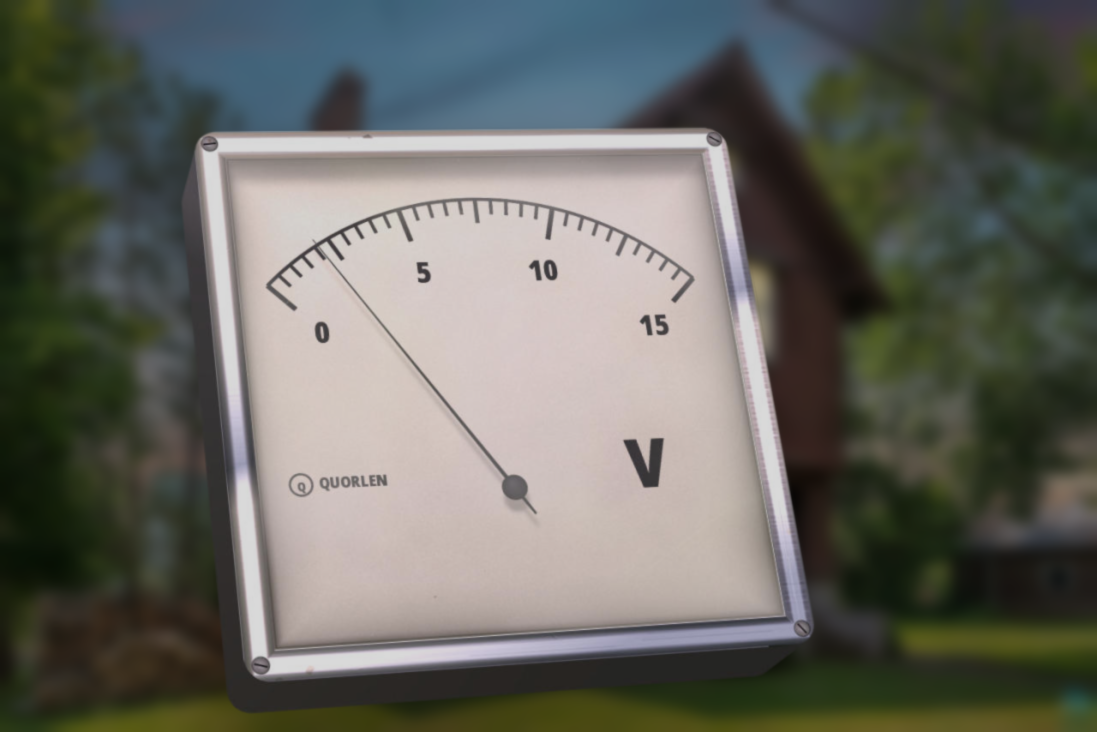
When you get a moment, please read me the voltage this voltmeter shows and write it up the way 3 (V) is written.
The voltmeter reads 2 (V)
